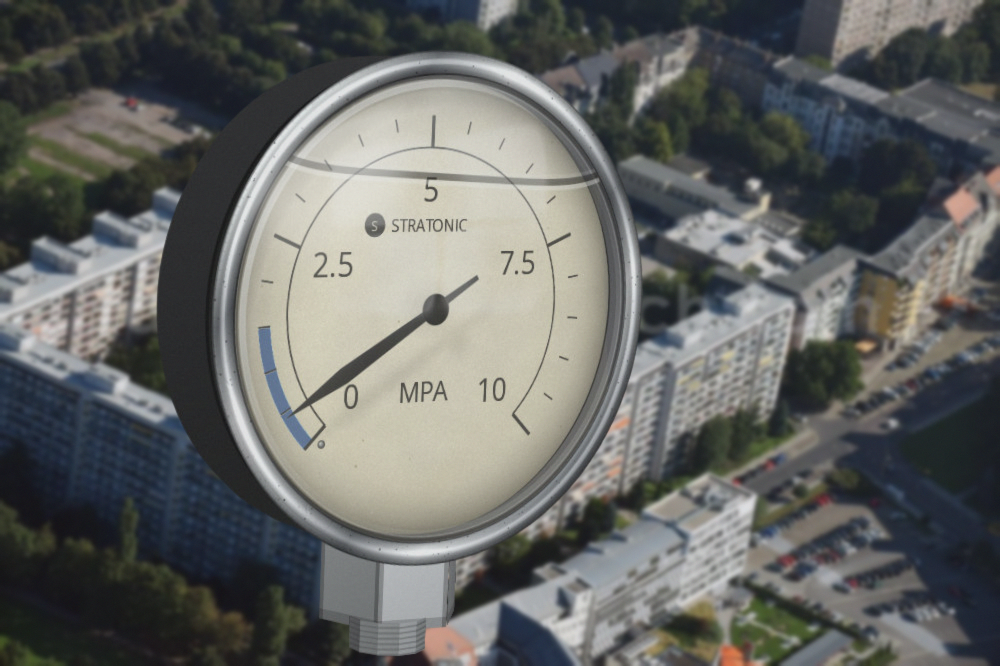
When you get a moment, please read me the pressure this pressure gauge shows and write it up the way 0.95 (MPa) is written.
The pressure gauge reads 0.5 (MPa)
